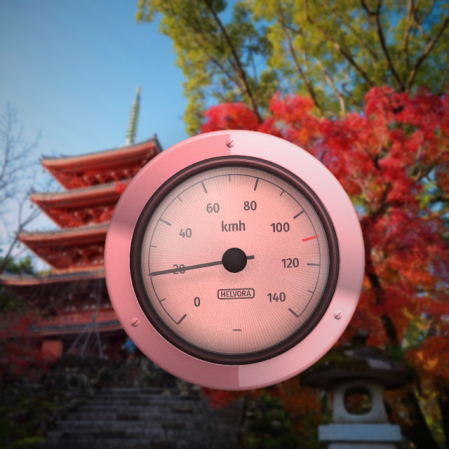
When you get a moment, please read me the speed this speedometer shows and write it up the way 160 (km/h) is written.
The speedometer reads 20 (km/h)
